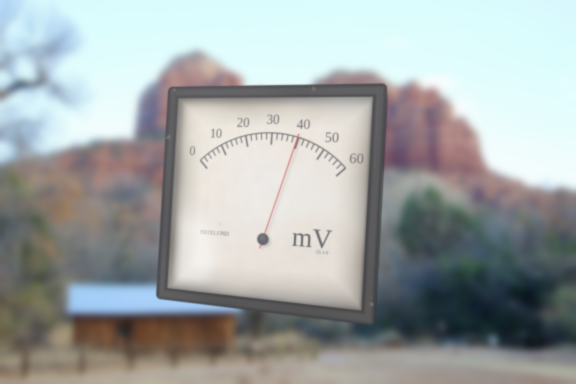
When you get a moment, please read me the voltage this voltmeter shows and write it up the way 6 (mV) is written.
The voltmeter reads 40 (mV)
